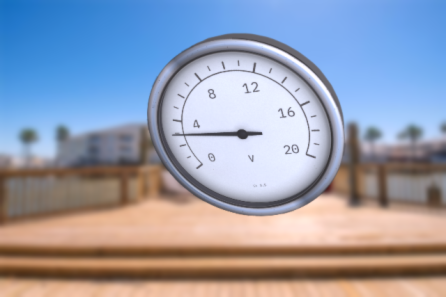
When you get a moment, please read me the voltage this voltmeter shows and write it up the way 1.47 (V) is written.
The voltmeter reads 3 (V)
